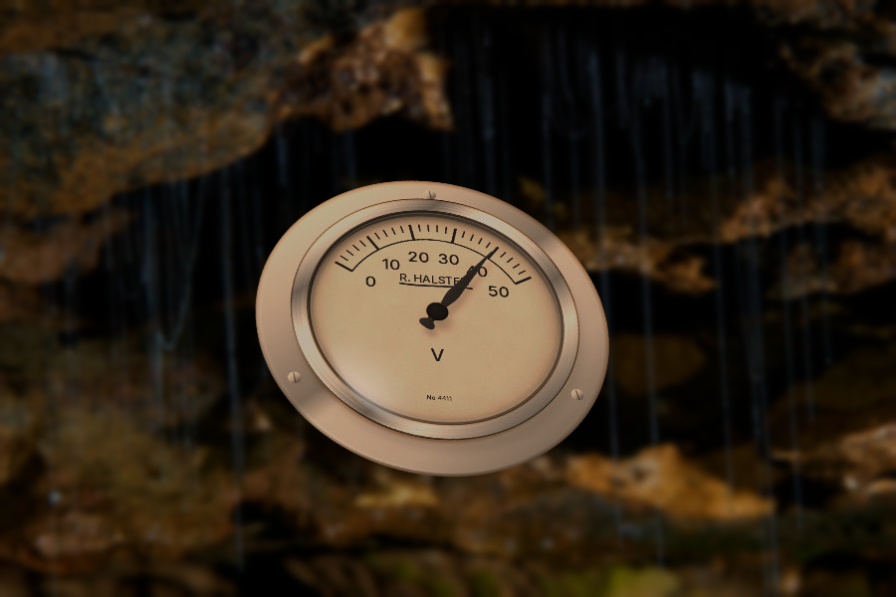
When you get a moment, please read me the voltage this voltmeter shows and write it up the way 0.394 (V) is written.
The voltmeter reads 40 (V)
